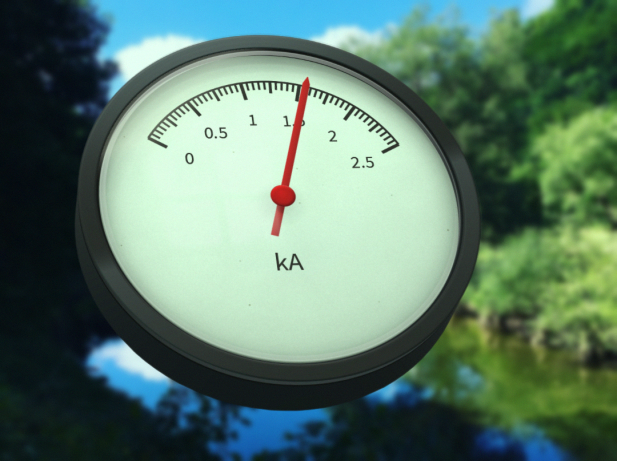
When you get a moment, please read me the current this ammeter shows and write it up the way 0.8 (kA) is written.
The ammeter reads 1.55 (kA)
